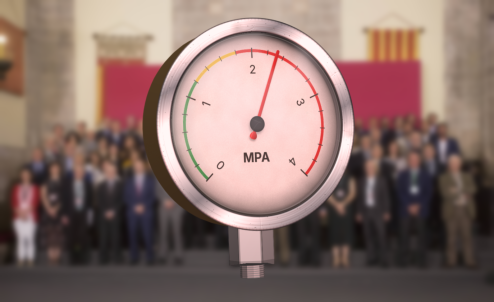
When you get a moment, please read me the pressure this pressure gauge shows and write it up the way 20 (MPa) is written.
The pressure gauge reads 2.3 (MPa)
